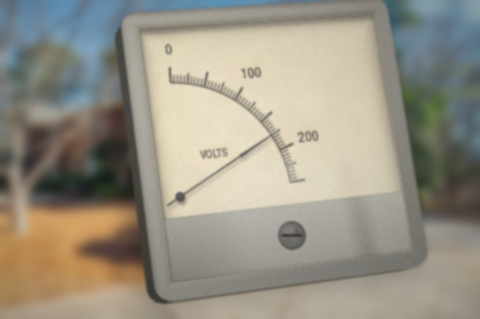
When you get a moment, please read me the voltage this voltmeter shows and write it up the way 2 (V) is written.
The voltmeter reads 175 (V)
